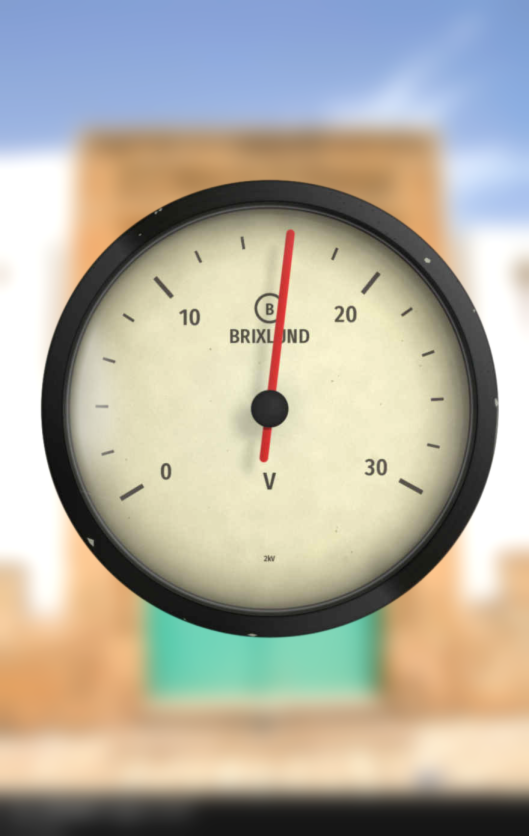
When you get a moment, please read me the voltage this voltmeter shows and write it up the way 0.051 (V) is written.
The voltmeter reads 16 (V)
